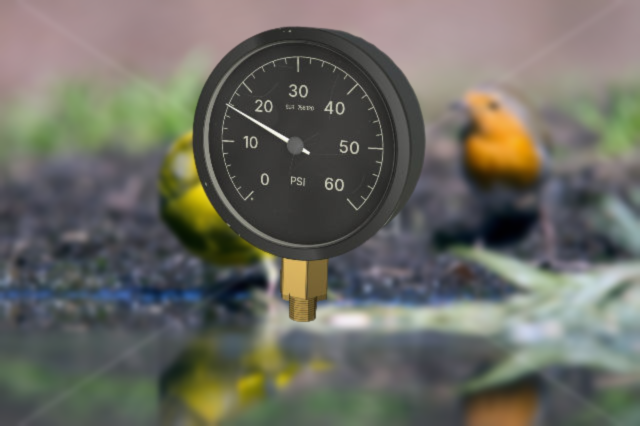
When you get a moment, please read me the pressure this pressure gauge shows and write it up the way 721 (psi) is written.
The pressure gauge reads 16 (psi)
